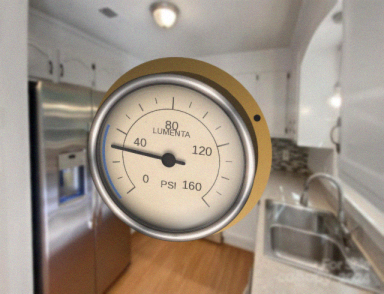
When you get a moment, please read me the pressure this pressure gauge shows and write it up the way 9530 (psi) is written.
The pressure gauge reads 30 (psi)
